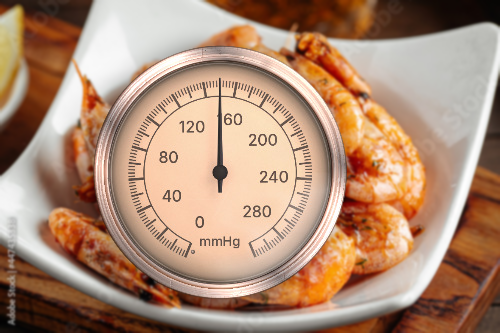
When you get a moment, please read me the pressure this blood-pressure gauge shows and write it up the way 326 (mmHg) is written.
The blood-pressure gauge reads 150 (mmHg)
